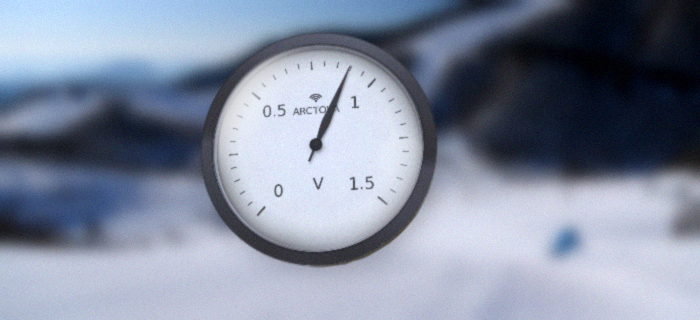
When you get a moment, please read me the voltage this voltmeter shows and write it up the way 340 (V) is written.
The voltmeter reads 0.9 (V)
